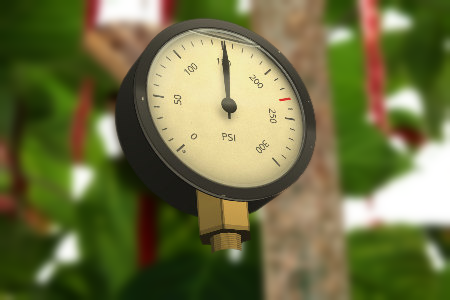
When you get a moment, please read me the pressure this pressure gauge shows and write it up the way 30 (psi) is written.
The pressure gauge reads 150 (psi)
